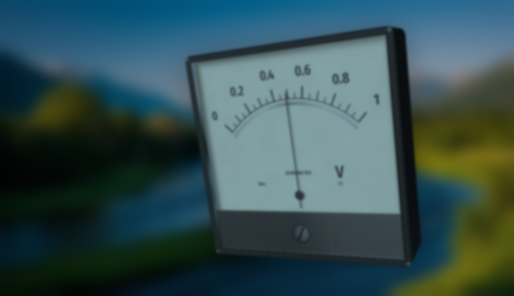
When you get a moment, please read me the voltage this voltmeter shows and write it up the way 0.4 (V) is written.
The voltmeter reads 0.5 (V)
